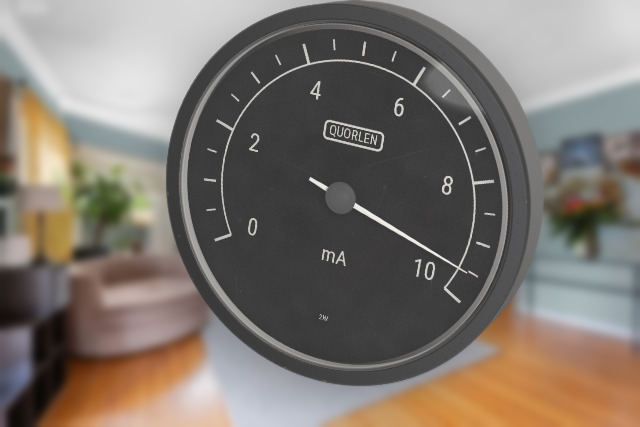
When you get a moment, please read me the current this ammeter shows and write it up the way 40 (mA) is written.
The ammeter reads 9.5 (mA)
